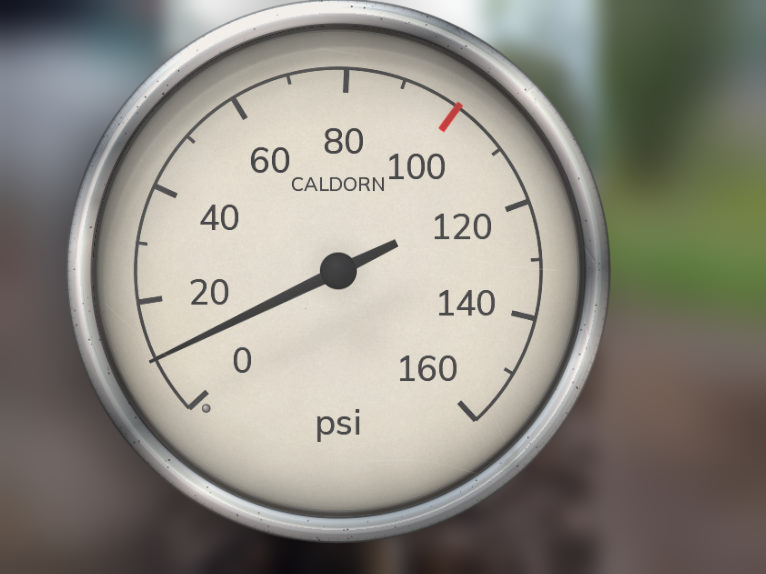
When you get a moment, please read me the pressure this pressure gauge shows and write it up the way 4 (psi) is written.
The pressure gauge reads 10 (psi)
